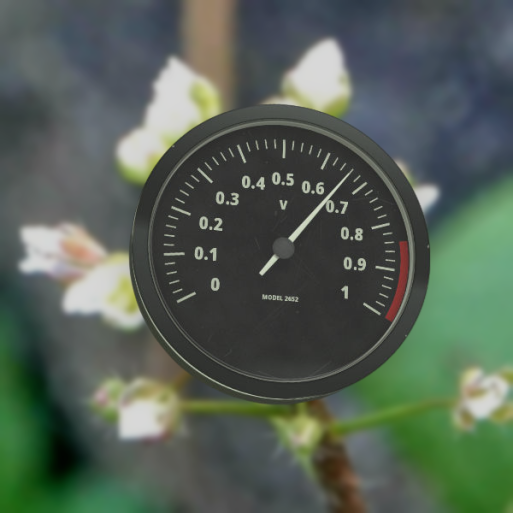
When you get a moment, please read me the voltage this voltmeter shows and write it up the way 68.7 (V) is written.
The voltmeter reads 0.66 (V)
